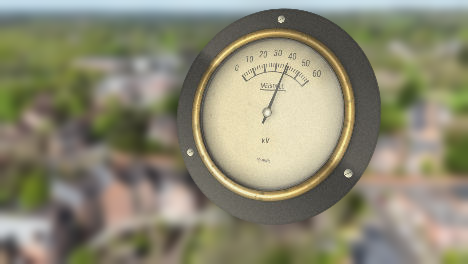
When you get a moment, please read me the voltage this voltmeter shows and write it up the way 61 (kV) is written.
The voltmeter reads 40 (kV)
